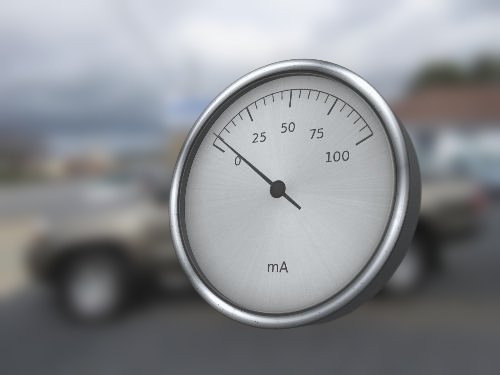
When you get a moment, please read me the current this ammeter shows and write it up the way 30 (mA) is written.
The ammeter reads 5 (mA)
